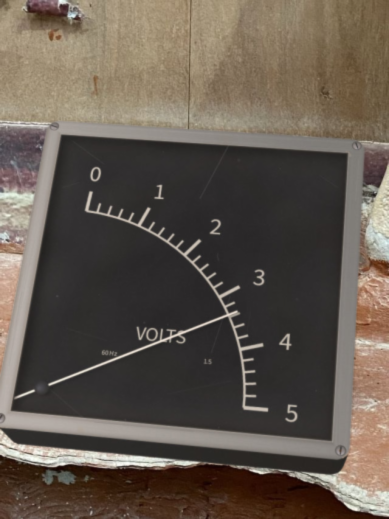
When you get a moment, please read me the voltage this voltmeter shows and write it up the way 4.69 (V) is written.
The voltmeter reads 3.4 (V)
